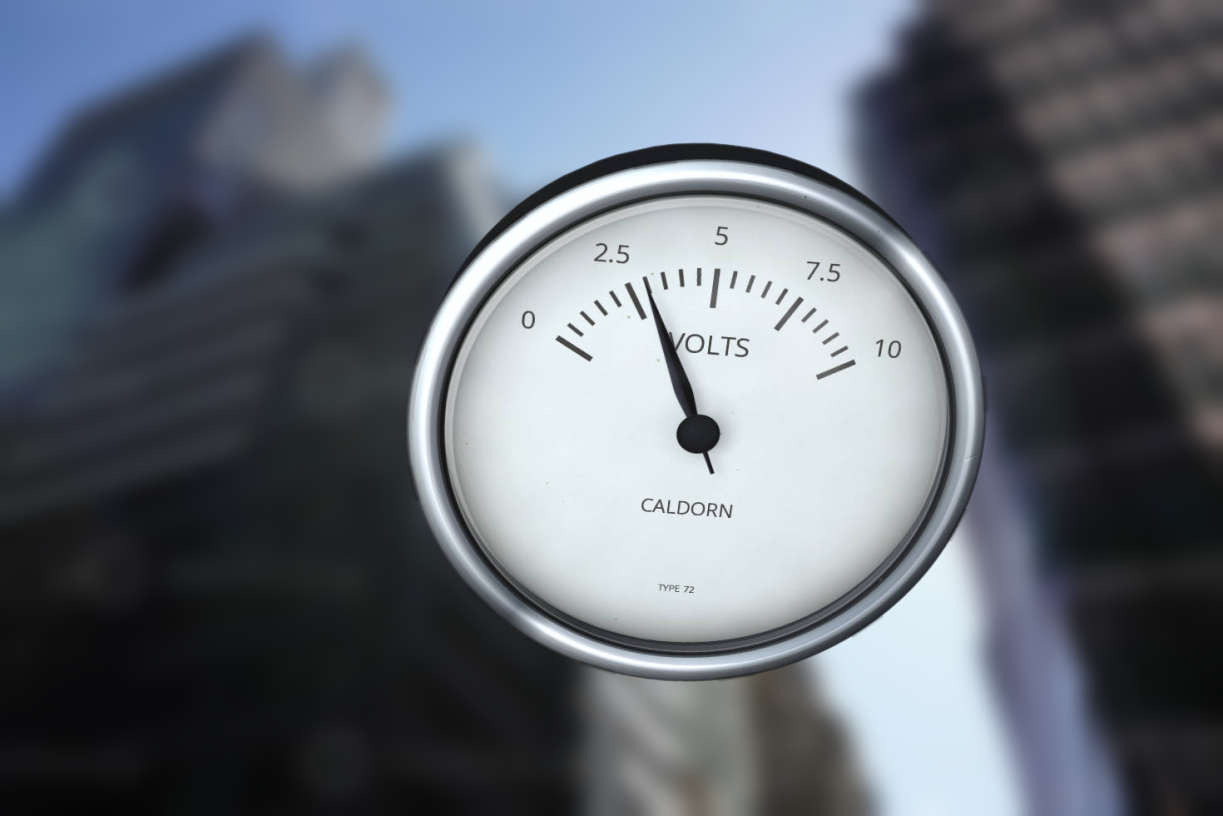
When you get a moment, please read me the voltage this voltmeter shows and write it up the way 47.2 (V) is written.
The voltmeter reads 3 (V)
